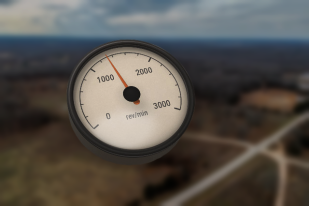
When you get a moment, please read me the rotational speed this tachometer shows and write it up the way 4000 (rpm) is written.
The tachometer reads 1300 (rpm)
